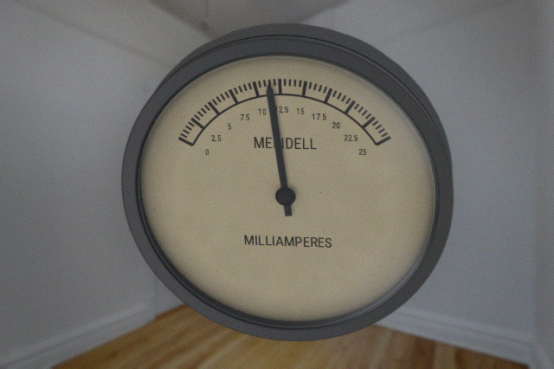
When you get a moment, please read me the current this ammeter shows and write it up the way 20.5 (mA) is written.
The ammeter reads 11.5 (mA)
